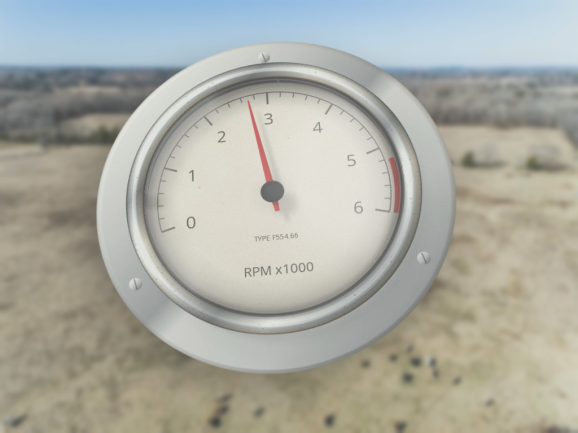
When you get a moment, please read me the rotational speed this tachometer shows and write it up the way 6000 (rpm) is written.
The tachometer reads 2700 (rpm)
